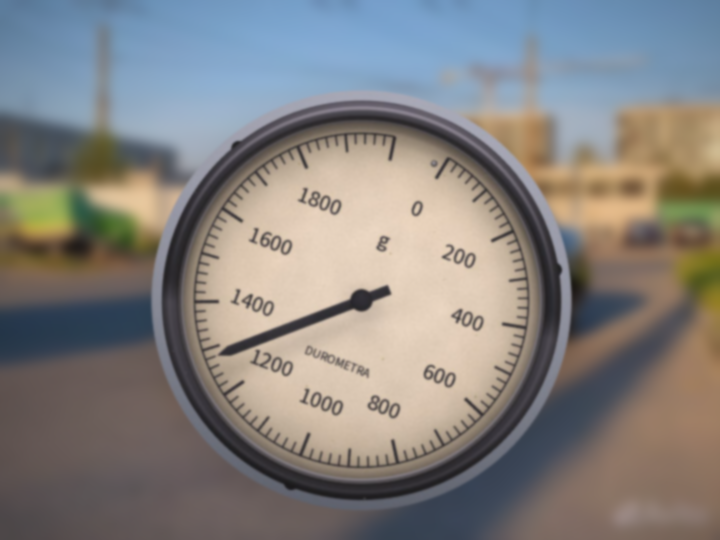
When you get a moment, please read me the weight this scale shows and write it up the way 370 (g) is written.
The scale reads 1280 (g)
